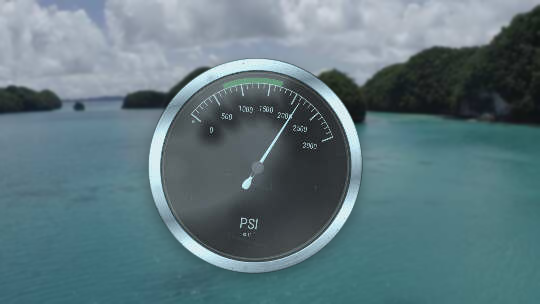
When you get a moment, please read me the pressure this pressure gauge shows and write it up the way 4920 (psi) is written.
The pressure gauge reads 2100 (psi)
